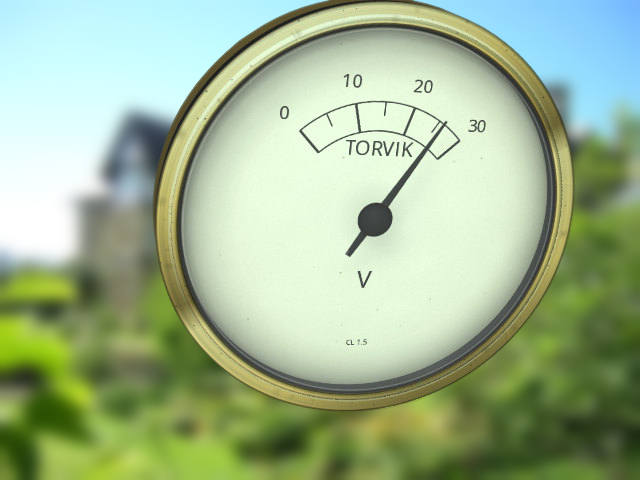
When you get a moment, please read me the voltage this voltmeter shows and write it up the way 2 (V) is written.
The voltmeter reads 25 (V)
